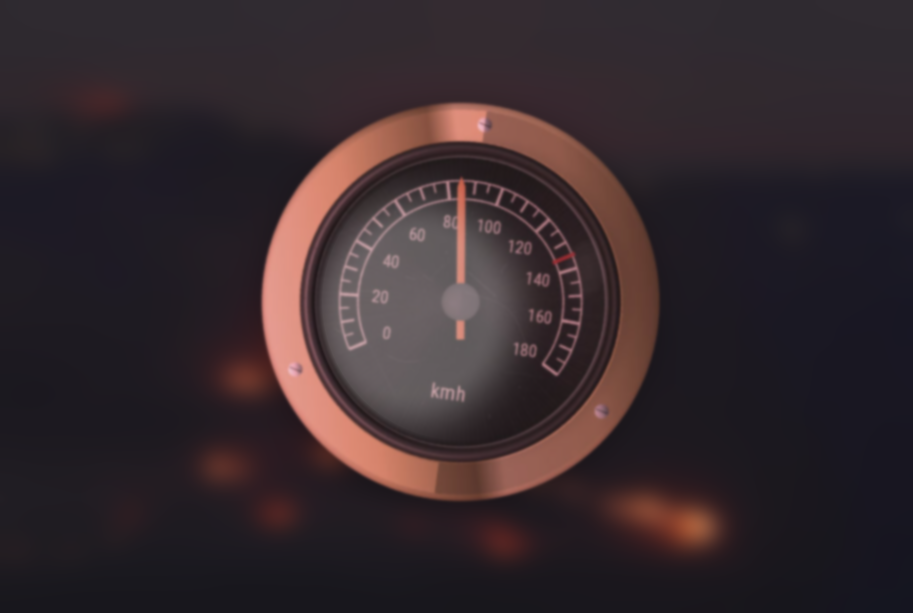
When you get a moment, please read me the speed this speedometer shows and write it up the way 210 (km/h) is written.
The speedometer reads 85 (km/h)
